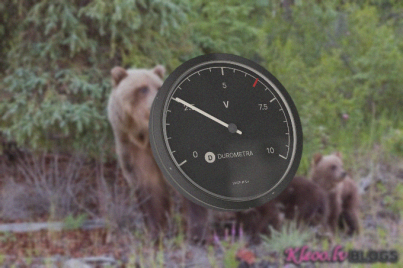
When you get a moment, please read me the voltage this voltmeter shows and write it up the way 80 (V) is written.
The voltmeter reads 2.5 (V)
